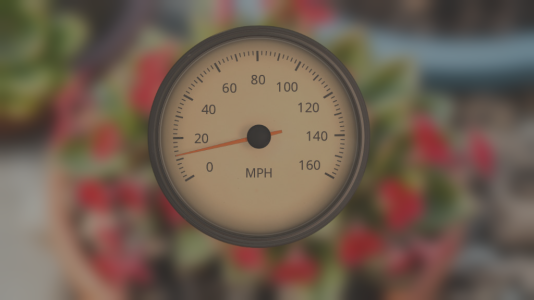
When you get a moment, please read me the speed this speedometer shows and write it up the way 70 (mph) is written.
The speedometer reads 12 (mph)
